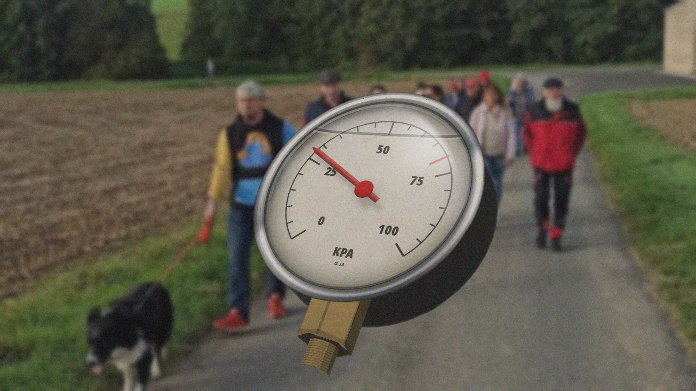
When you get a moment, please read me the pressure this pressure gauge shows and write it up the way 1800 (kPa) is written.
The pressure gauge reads 27.5 (kPa)
